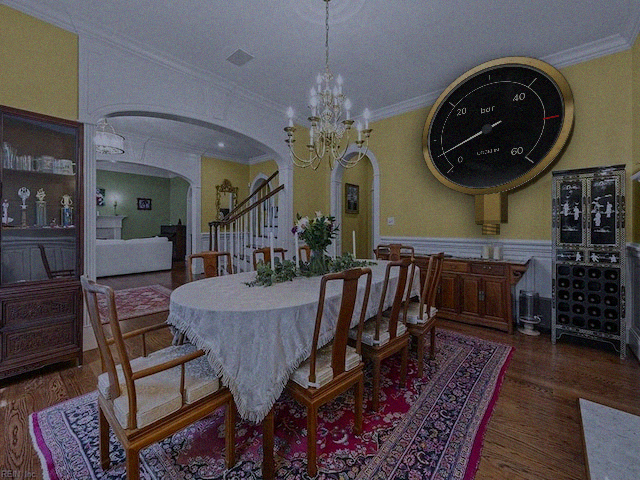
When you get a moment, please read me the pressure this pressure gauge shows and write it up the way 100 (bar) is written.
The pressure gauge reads 5 (bar)
